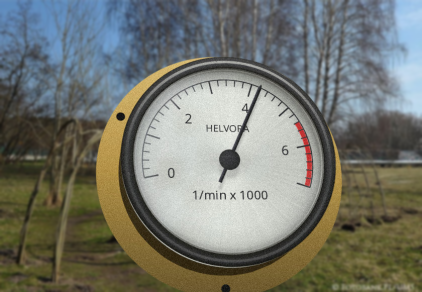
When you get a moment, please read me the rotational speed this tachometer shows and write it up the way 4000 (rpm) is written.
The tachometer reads 4200 (rpm)
